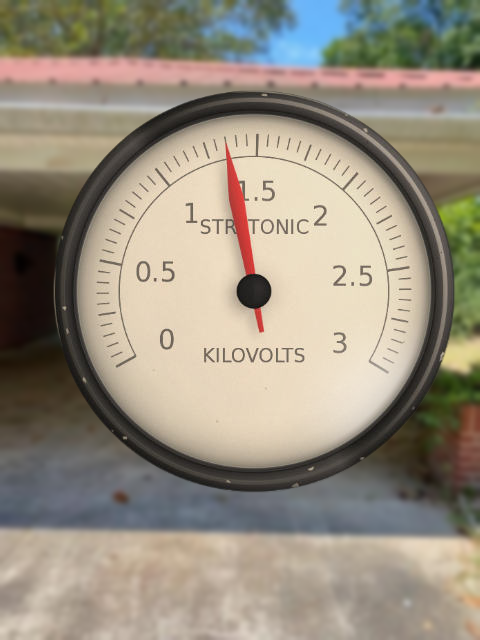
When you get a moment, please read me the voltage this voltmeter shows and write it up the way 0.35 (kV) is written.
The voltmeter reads 1.35 (kV)
